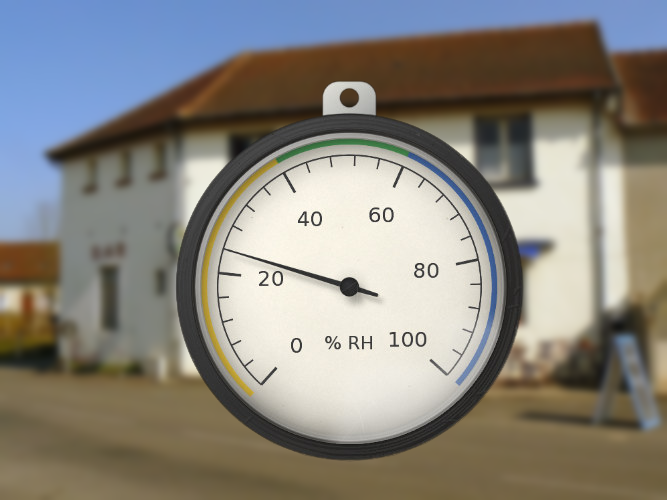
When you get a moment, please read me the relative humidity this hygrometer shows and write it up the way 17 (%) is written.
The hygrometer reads 24 (%)
